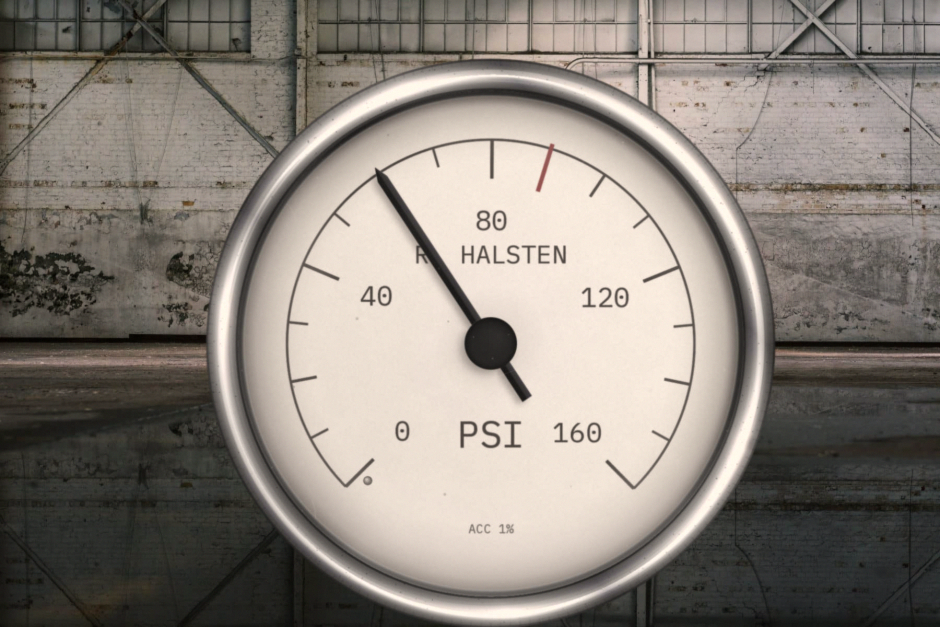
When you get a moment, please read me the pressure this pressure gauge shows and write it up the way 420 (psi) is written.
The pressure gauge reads 60 (psi)
